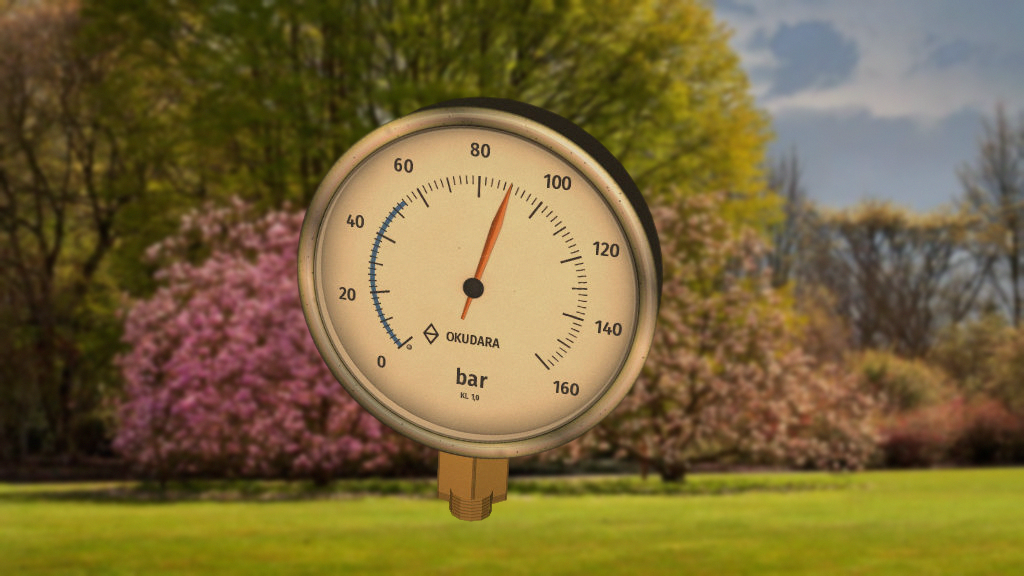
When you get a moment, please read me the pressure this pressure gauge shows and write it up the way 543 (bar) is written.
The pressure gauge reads 90 (bar)
